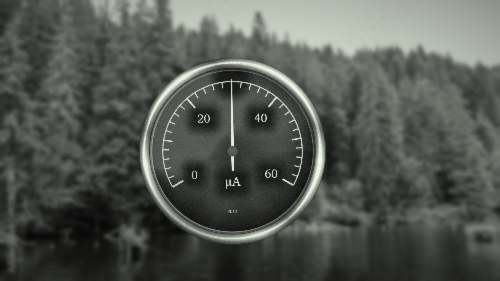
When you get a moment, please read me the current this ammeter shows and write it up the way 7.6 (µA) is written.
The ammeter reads 30 (µA)
